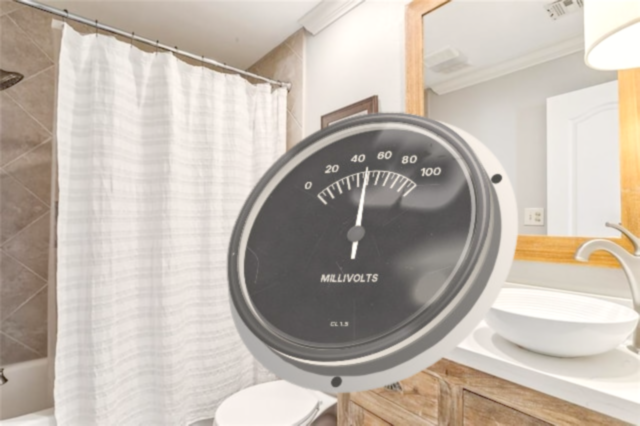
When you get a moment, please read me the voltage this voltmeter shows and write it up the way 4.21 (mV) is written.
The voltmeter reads 50 (mV)
